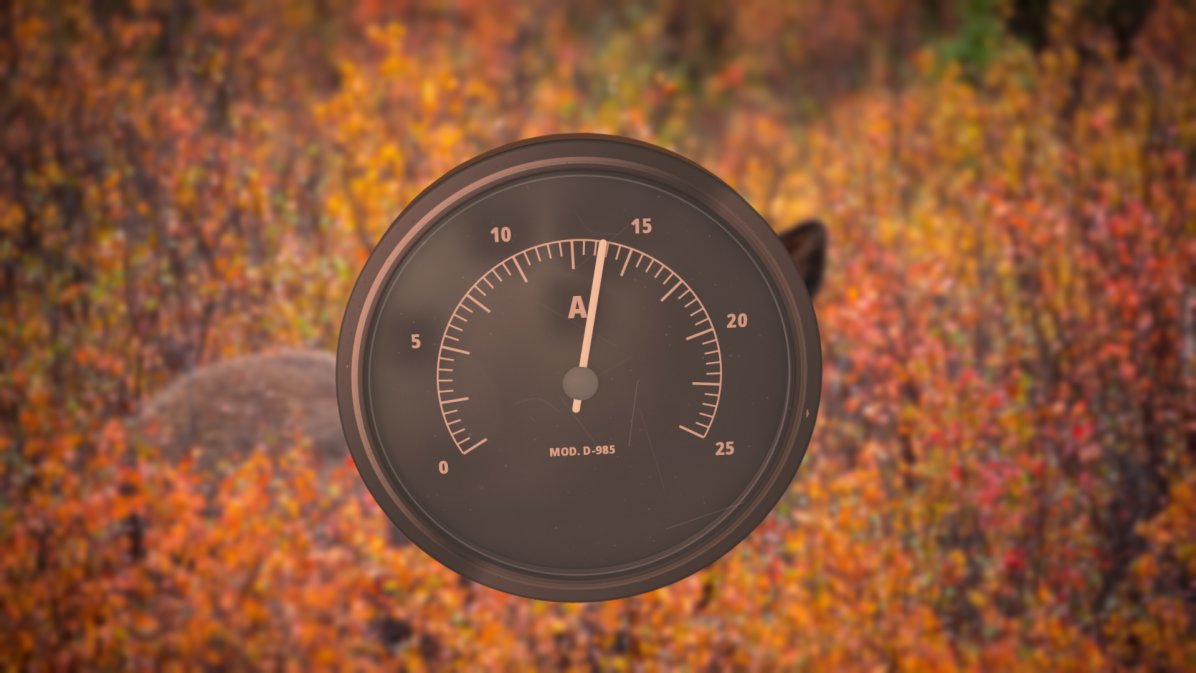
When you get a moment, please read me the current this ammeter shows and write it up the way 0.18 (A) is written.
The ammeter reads 13.75 (A)
